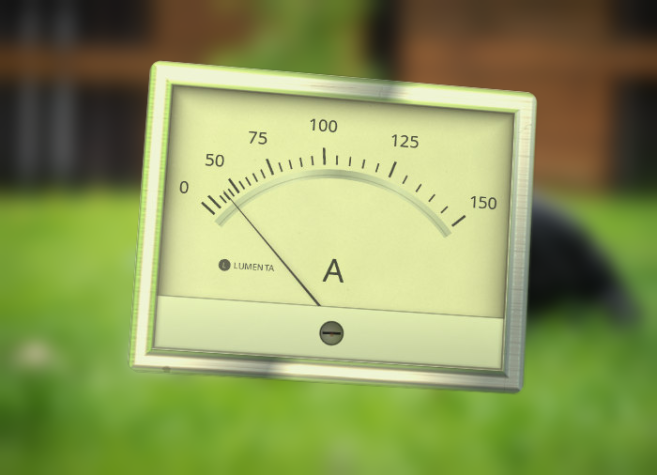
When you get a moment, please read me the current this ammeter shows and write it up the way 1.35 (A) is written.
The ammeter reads 40 (A)
